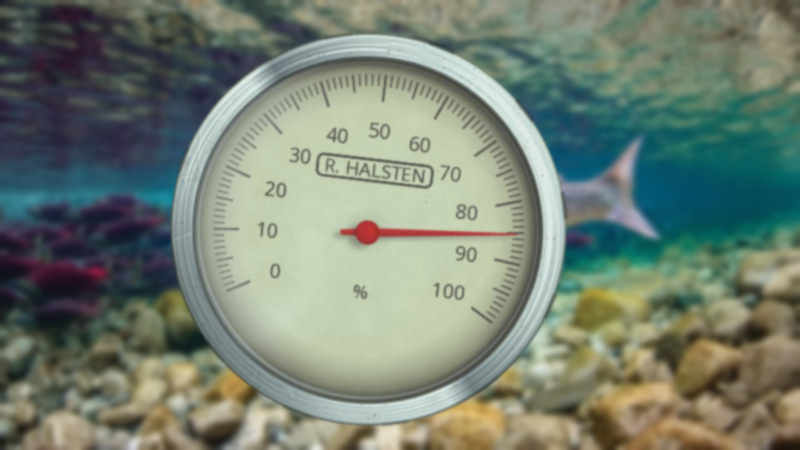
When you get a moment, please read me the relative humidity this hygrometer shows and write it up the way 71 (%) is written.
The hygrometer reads 85 (%)
